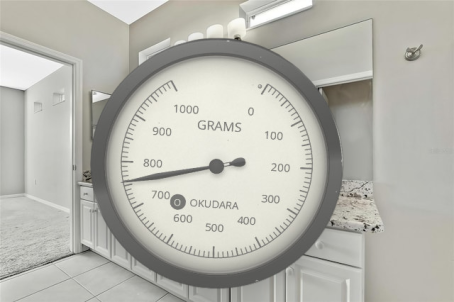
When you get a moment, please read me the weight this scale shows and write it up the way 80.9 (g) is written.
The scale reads 760 (g)
